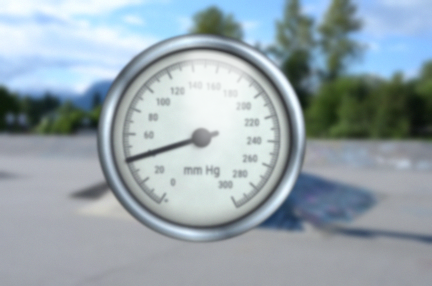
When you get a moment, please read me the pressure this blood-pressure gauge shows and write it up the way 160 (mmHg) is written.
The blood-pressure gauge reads 40 (mmHg)
